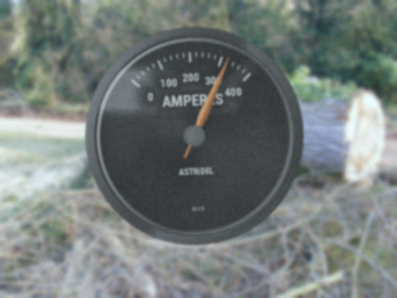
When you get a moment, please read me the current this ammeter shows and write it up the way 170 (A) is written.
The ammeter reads 320 (A)
